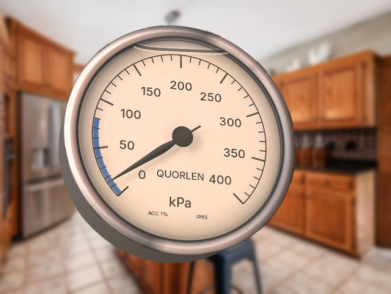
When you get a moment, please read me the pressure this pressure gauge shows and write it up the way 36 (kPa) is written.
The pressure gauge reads 15 (kPa)
